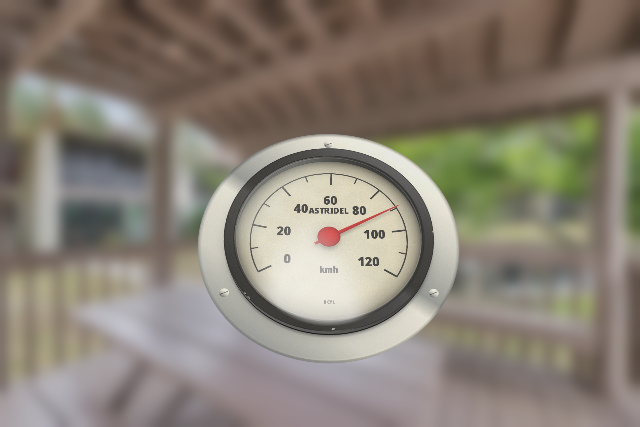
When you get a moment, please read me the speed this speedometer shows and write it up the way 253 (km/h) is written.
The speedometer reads 90 (km/h)
